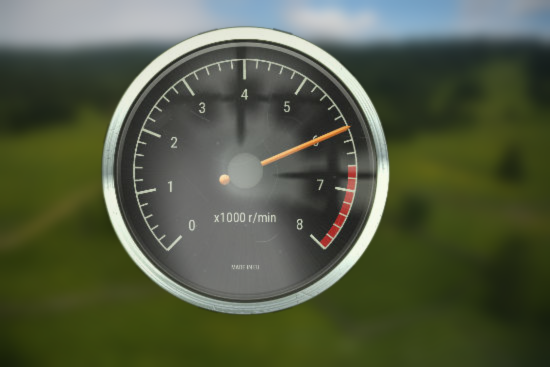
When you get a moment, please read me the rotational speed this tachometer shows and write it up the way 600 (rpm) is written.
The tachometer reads 6000 (rpm)
